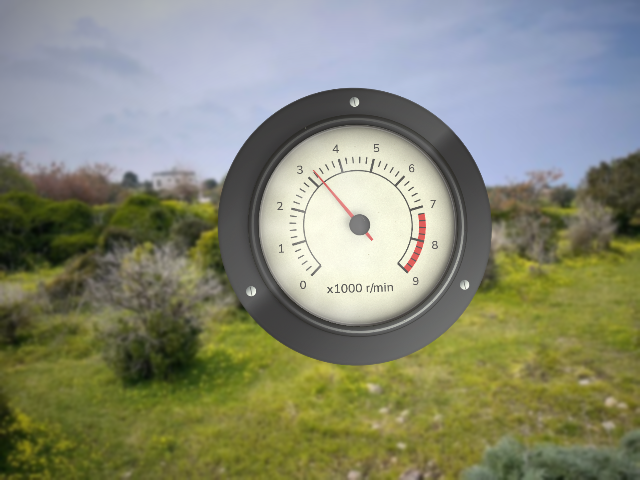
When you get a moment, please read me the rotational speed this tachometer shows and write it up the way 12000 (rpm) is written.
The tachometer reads 3200 (rpm)
